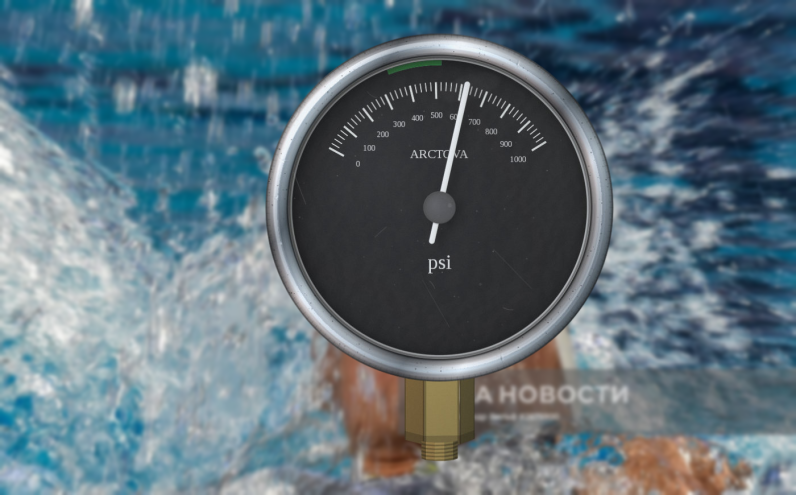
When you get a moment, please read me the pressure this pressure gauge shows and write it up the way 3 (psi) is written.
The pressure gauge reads 620 (psi)
